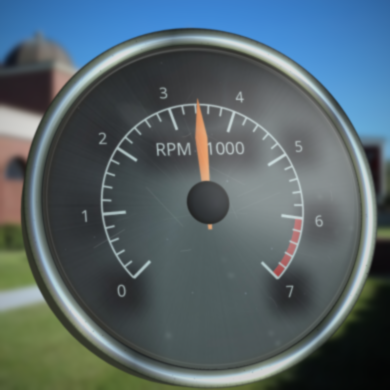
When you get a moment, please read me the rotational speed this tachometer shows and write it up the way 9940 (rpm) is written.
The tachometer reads 3400 (rpm)
